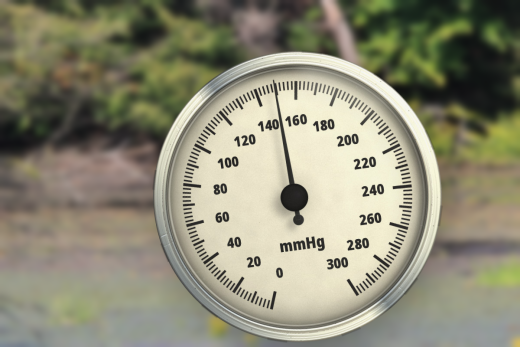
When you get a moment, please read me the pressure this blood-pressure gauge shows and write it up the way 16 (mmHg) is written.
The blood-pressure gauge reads 150 (mmHg)
